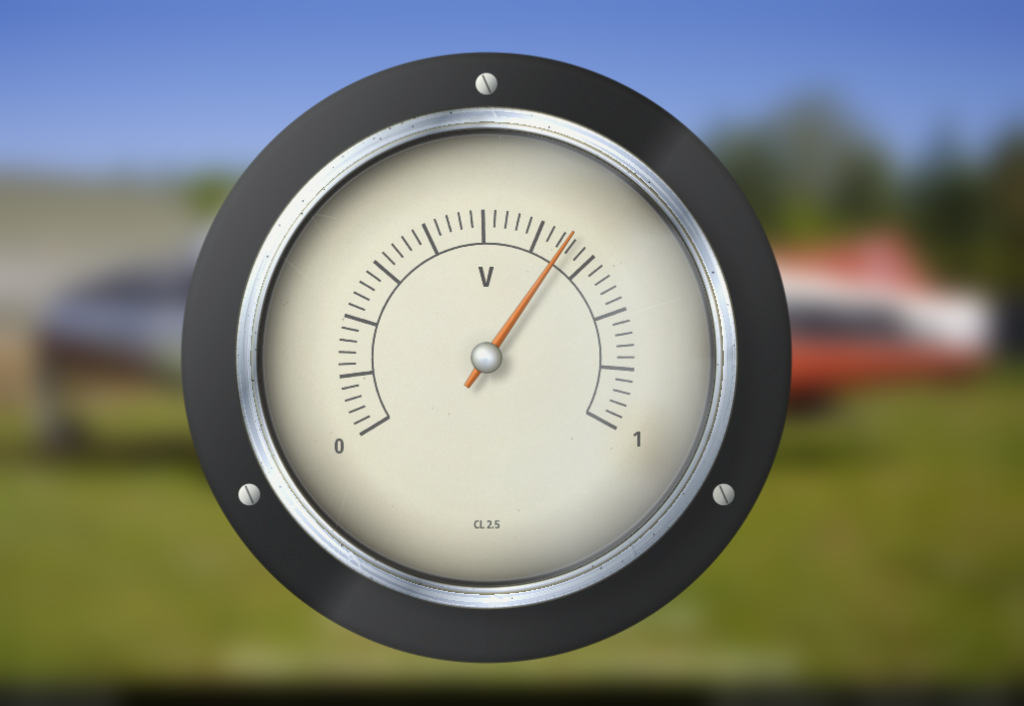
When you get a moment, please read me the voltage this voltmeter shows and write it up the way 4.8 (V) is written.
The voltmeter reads 0.65 (V)
